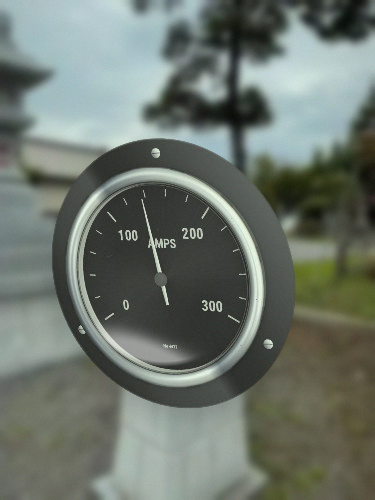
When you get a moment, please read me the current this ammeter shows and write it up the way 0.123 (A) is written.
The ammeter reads 140 (A)
